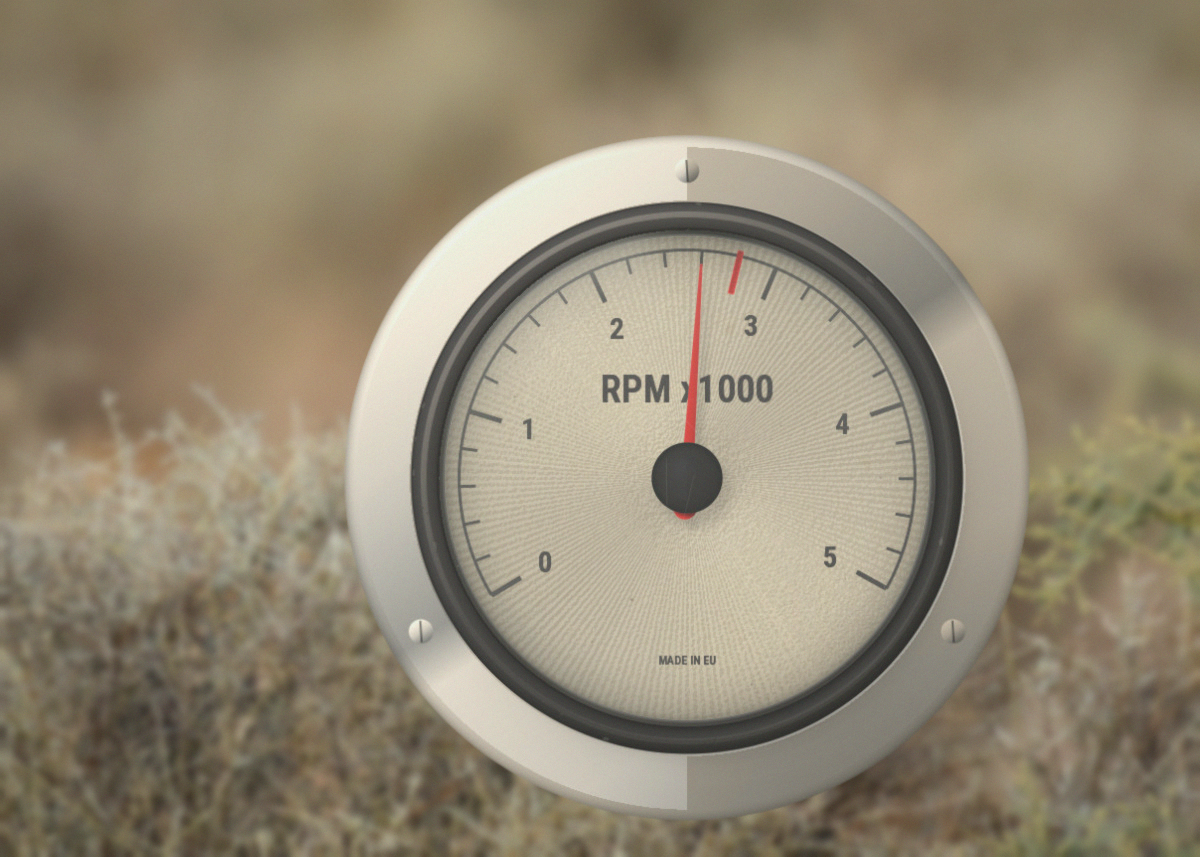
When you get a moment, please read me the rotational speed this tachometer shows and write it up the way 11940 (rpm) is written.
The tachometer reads 2600 (rpm)
